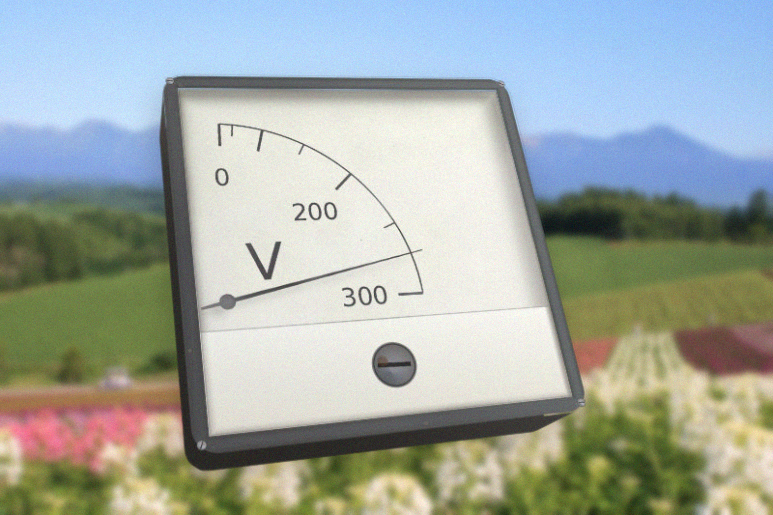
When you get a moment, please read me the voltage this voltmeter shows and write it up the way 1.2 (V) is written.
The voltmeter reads 275 (V)
